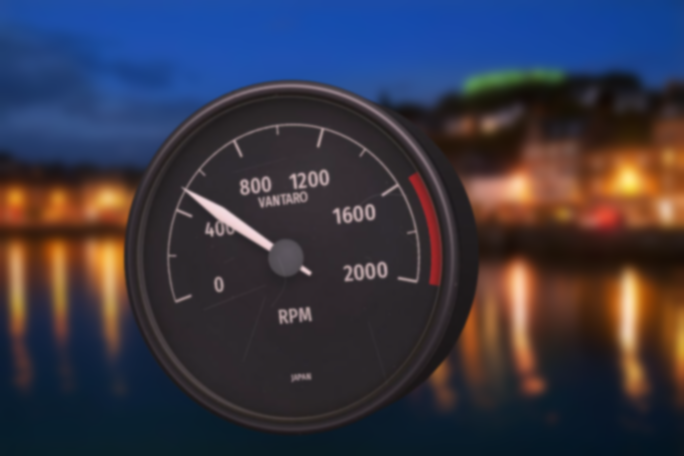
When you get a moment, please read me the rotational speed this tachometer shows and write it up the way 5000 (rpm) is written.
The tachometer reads 500 (rpm)
